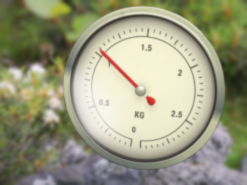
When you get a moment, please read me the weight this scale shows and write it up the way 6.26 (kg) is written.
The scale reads 1.05 (kg)
